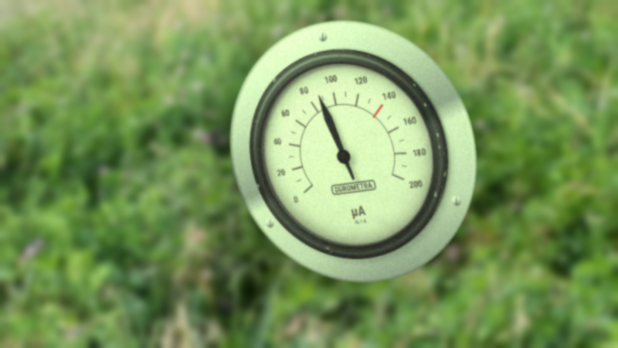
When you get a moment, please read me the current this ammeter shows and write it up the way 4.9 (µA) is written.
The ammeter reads 90 (µA)
